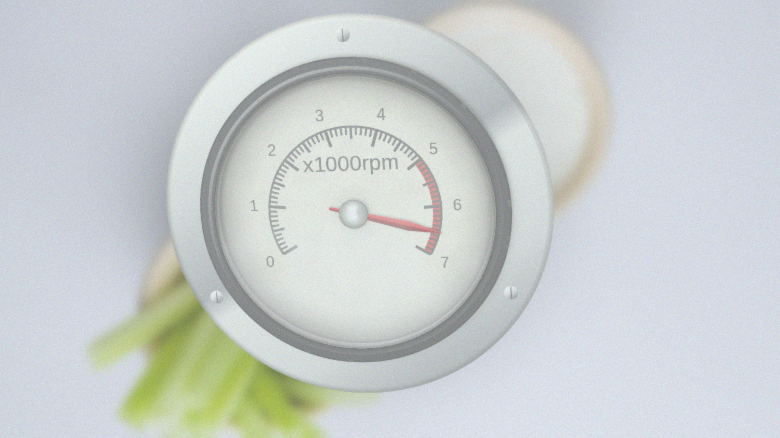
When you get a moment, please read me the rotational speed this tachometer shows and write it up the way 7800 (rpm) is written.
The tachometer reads 6500 (rpm)
